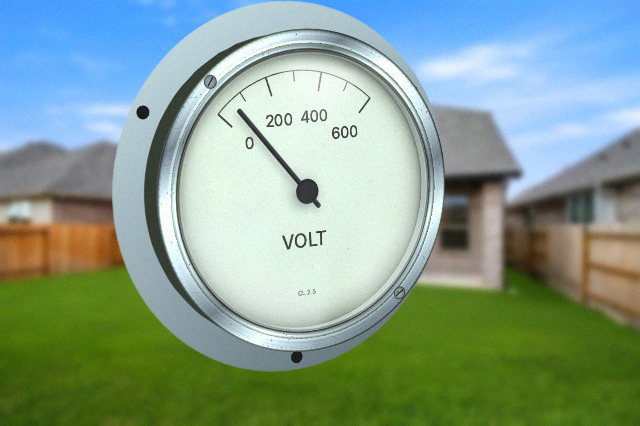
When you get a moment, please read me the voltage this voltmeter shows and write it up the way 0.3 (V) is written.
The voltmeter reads 50 (V)
